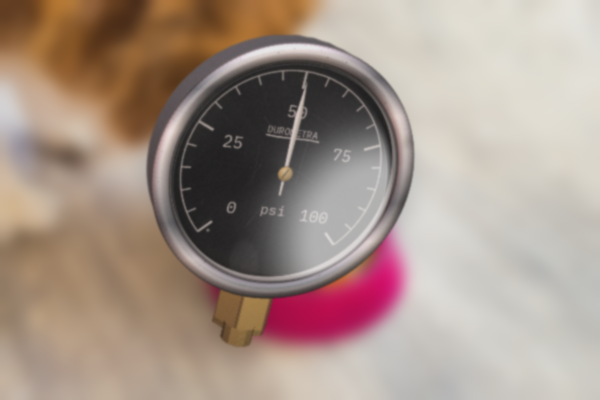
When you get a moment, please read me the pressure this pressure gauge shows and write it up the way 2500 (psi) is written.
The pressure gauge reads 50 (psi)
